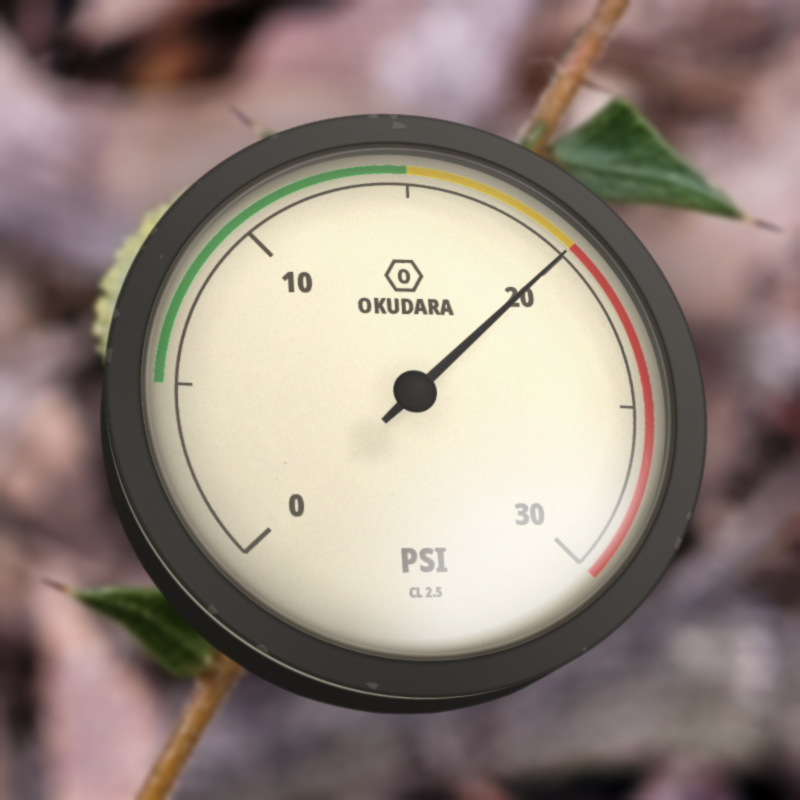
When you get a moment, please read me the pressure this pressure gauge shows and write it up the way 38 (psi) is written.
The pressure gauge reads 20 (psi)
